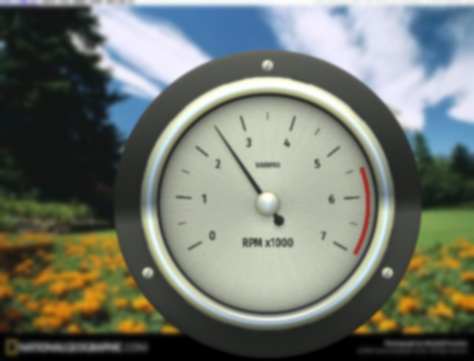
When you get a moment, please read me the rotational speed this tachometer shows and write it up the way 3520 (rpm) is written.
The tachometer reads 2500 (rpm)
